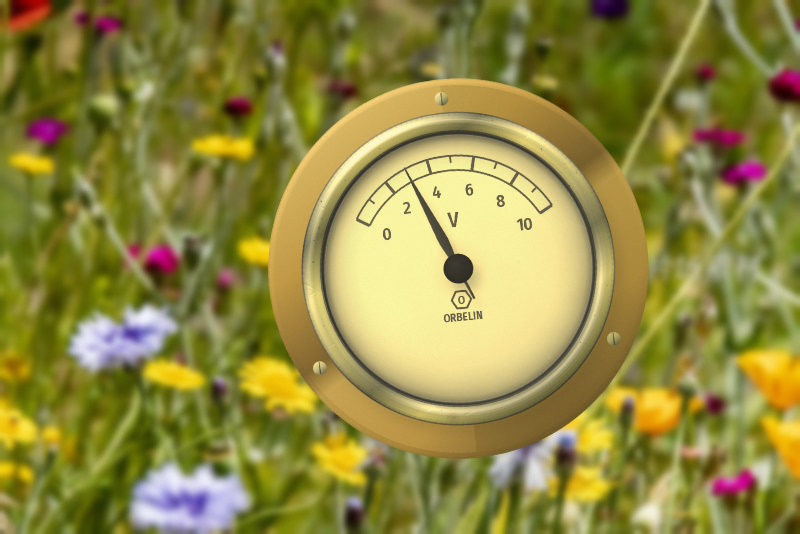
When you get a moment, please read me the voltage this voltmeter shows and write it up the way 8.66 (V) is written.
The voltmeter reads 3 (V)
